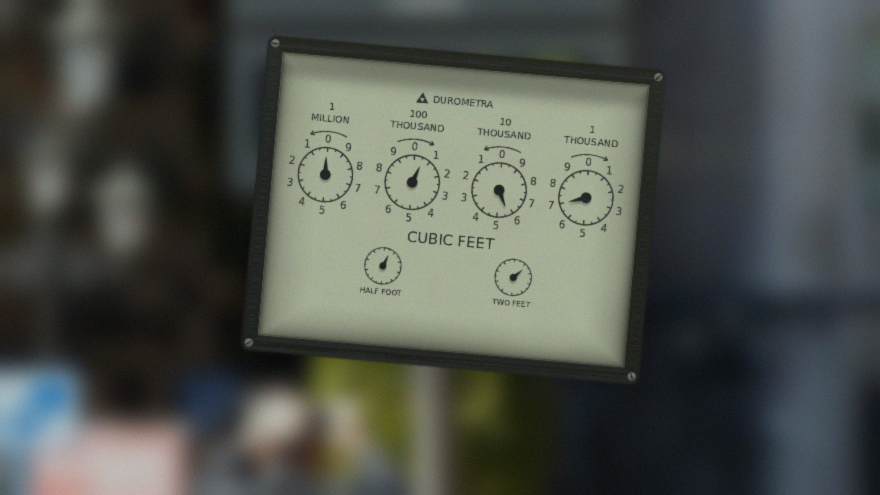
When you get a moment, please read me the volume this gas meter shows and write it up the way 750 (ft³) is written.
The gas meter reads 5700 (ft³)
